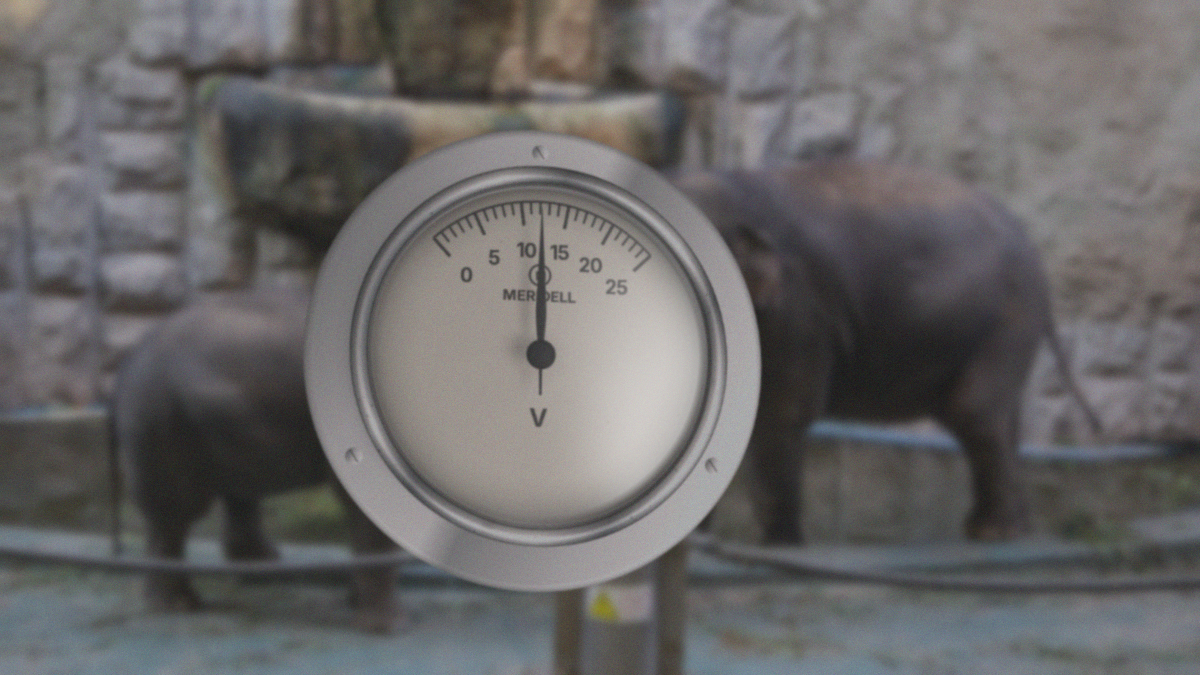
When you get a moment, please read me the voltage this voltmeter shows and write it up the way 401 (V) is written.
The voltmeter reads 12 (V)
